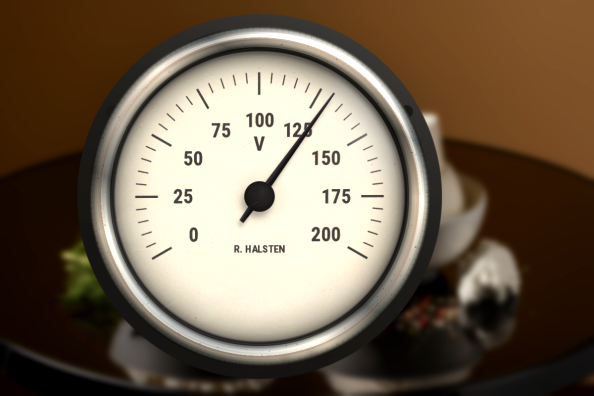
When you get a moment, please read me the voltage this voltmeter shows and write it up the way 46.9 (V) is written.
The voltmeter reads 130 (V)
